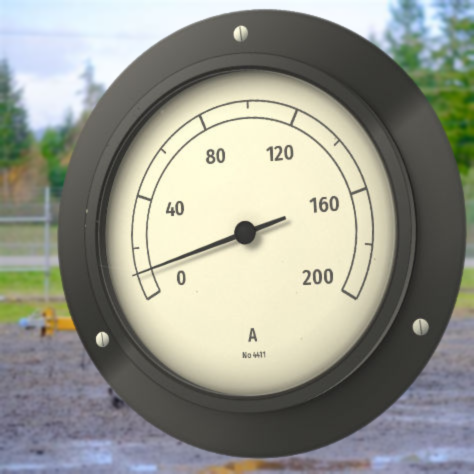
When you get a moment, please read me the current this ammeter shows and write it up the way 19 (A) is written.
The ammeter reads 10 (A)
